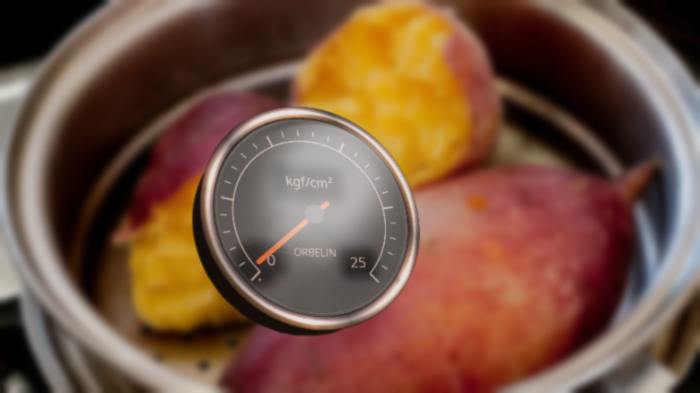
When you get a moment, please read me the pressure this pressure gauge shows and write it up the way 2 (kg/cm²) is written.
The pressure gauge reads 0.5 (kg/cm²)
